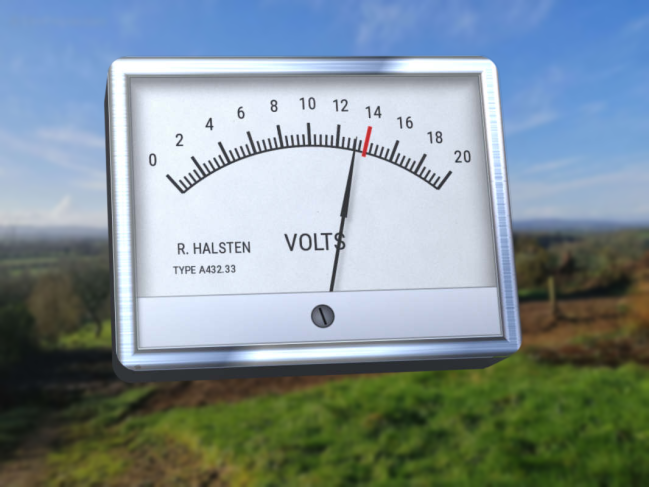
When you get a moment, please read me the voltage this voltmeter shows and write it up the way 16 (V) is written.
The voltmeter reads 13.2 (V)
